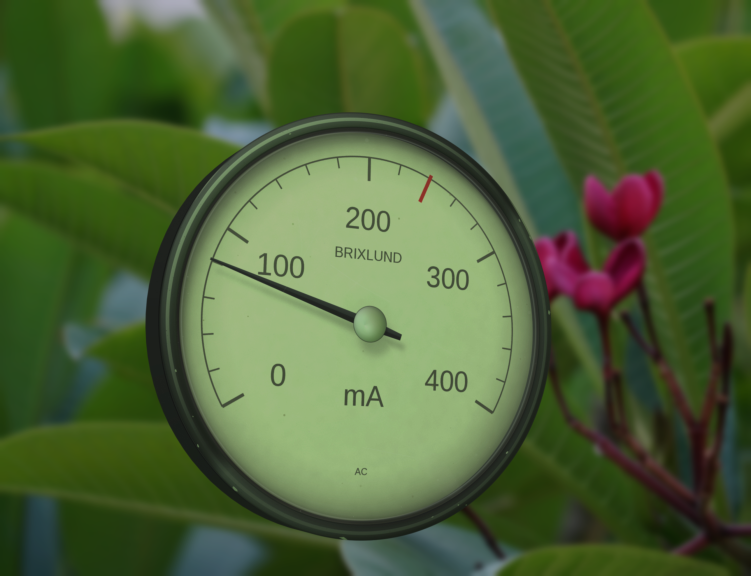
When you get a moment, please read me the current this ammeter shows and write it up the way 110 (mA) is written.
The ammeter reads 80 (mA)
